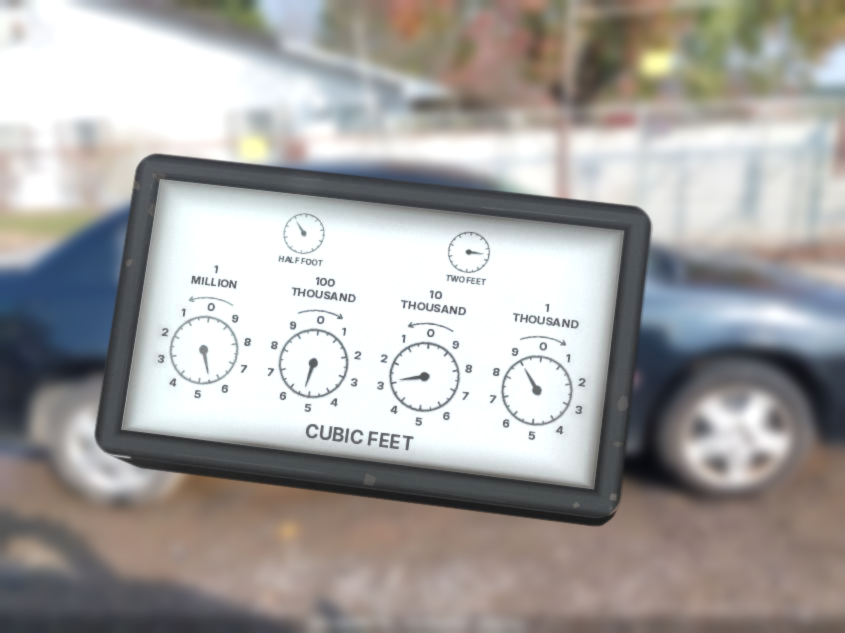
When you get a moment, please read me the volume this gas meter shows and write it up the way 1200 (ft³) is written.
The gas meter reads 552900 (ft³)
